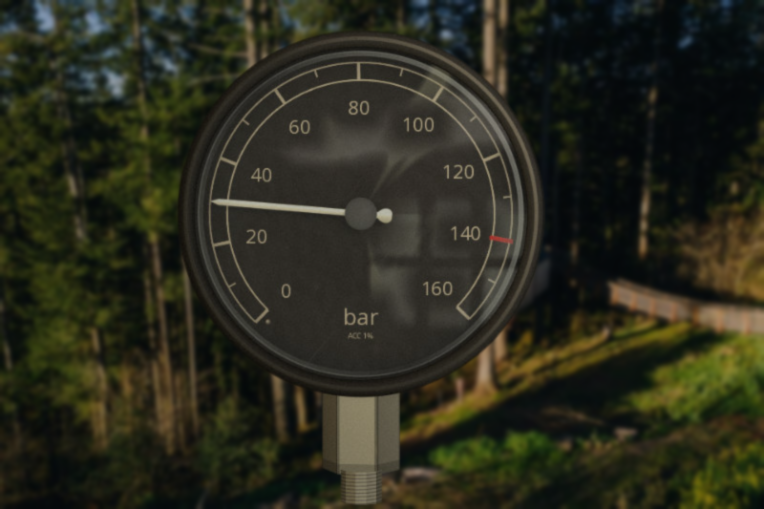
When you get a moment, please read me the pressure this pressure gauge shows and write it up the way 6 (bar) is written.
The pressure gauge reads 30 (bar)
